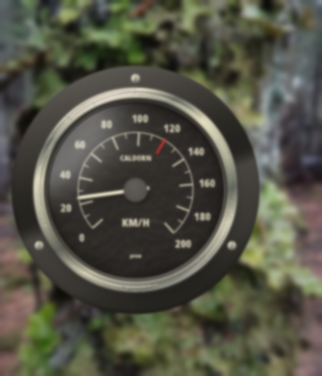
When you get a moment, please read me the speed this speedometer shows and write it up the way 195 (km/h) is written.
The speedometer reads 25 (km/h)
